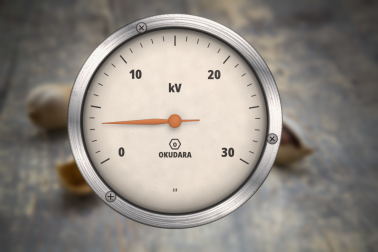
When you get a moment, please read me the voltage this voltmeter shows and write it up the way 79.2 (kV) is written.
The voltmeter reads 3.5 (kV)
